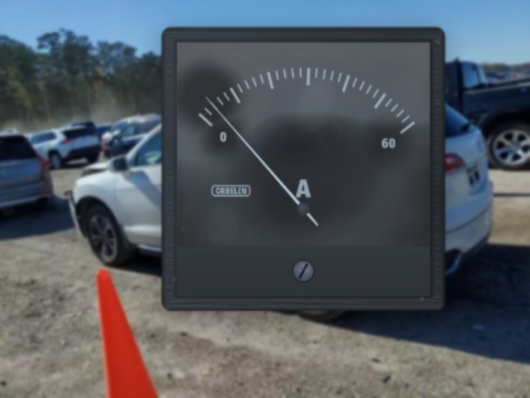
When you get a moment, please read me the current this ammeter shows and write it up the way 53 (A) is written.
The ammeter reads 4 (A)
